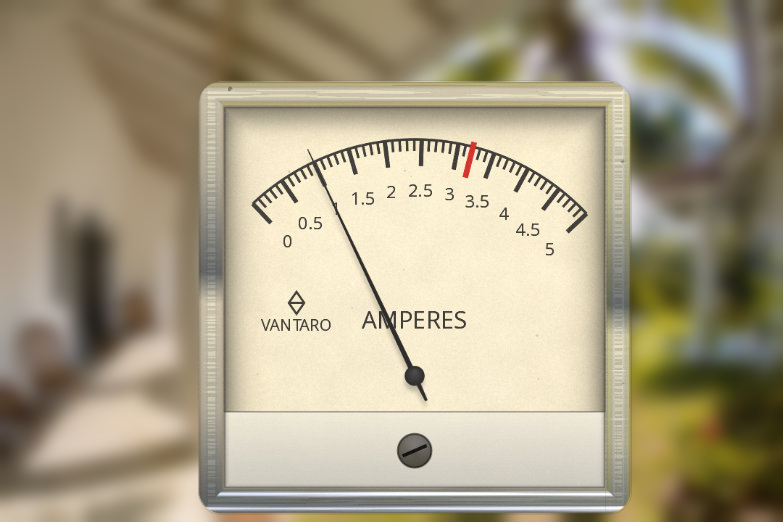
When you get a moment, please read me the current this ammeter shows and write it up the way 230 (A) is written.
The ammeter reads 1 (A)
